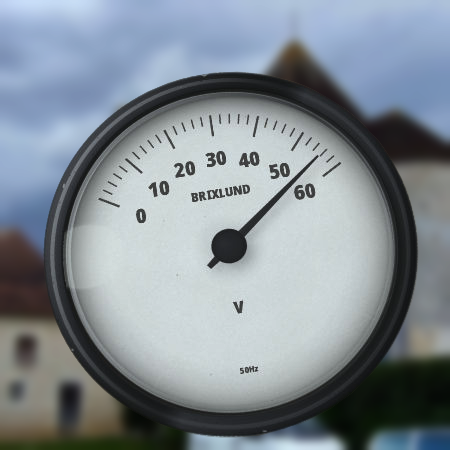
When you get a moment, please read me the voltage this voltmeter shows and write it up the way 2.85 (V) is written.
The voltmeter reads 56 (V)
